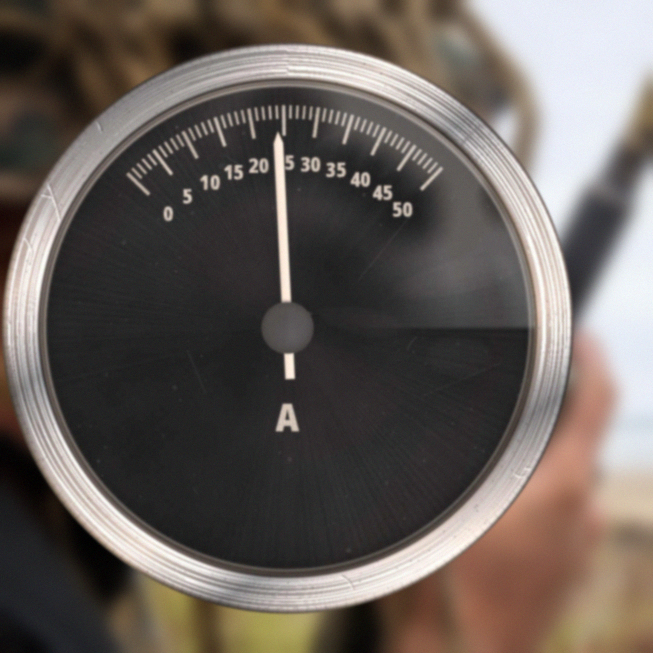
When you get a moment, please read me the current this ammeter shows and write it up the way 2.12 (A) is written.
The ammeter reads 24 (A)
